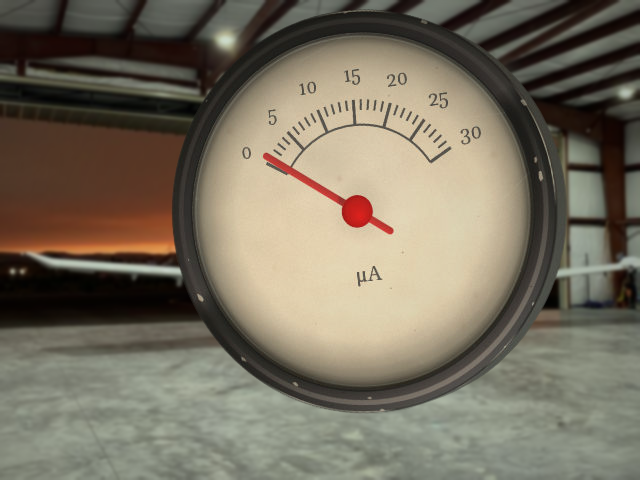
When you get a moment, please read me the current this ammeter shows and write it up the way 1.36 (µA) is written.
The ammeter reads 1 (µA)
